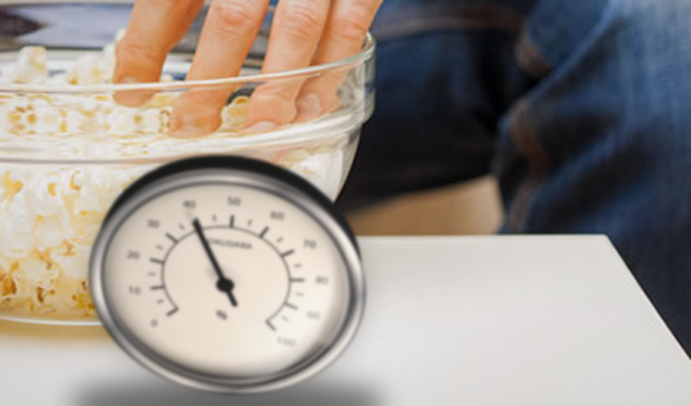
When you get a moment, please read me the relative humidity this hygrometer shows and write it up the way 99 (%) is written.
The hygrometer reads 40 (%)
